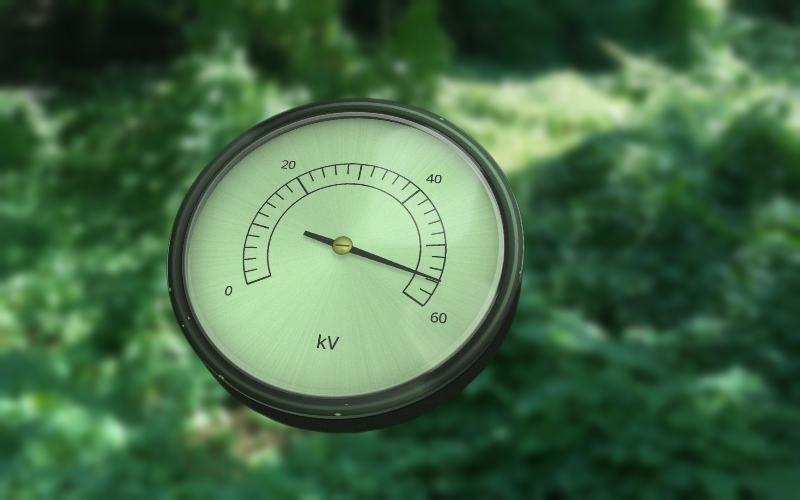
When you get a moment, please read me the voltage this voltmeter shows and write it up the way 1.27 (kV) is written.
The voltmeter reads 56 (kV)
